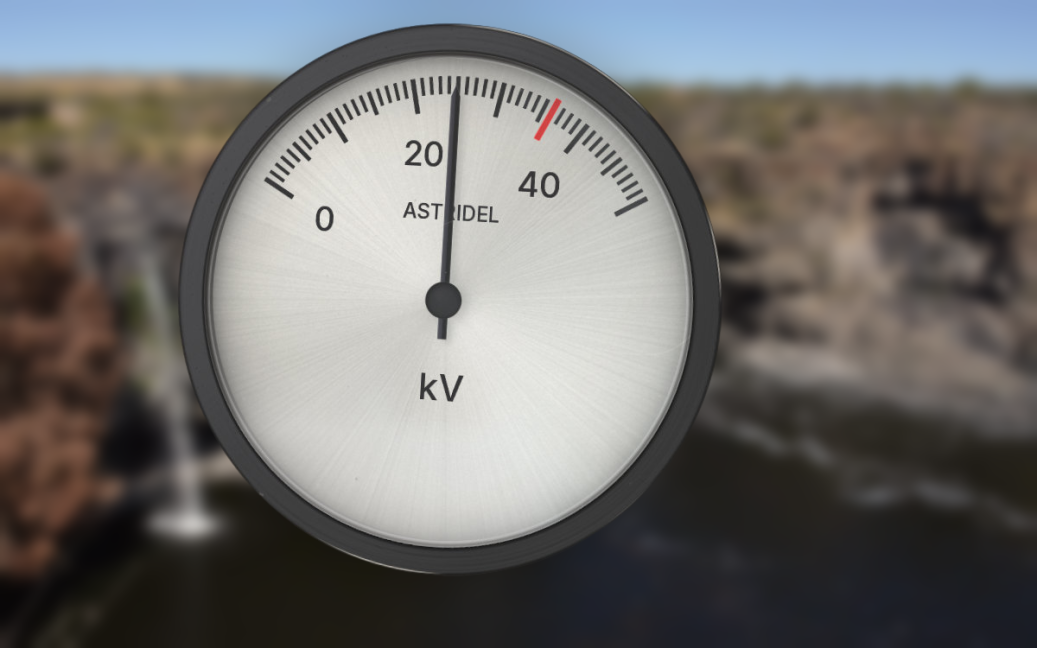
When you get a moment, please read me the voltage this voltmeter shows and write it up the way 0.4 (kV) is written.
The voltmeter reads 25 (kV)
